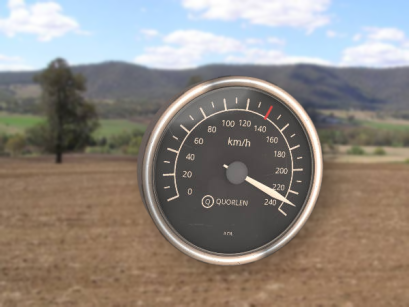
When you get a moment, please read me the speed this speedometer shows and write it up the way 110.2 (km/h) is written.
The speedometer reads 230 (km/h)
